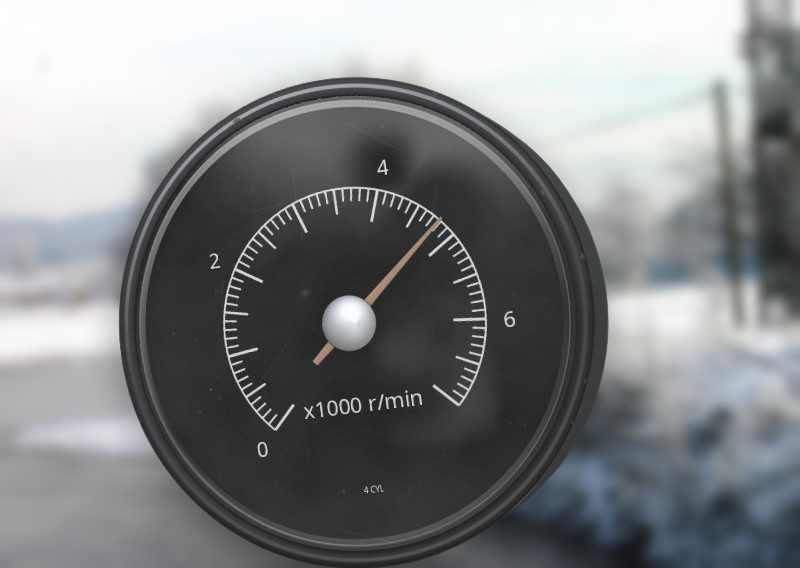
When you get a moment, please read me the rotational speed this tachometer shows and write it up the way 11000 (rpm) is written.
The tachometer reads 4800 (rpm)
